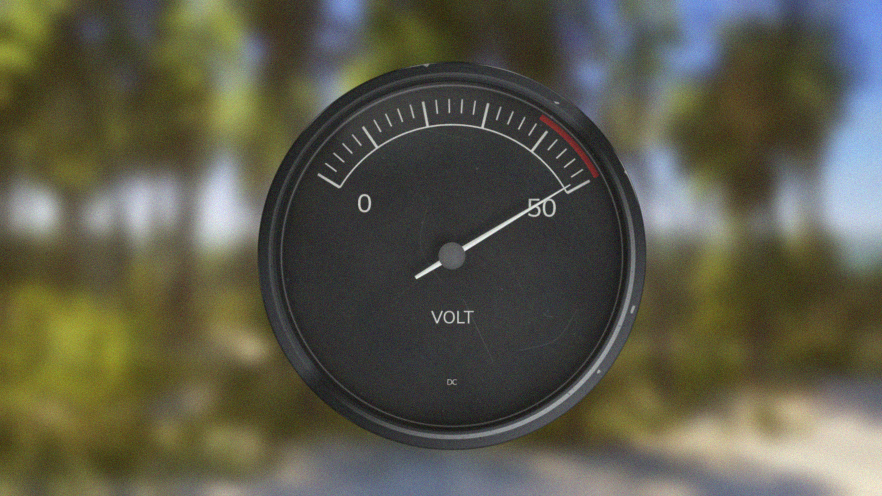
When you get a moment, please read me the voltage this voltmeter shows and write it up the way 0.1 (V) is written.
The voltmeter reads 49 (V)
